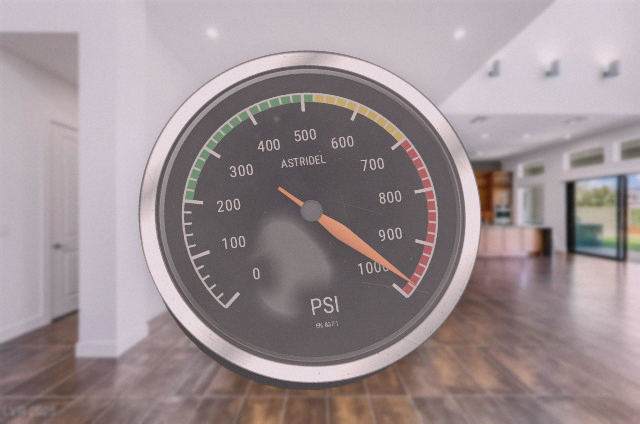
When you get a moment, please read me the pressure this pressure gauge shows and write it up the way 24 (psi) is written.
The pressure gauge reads 980 (psi)
